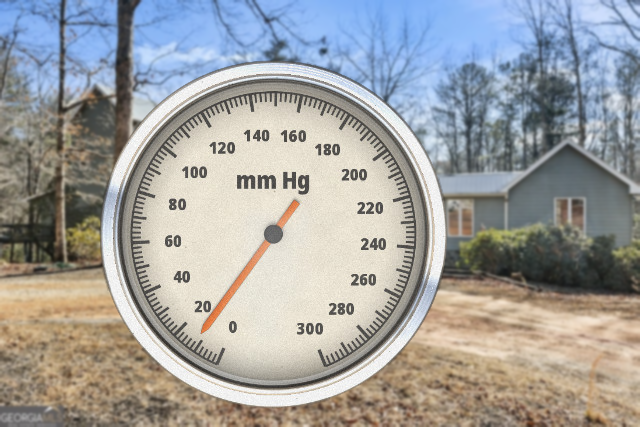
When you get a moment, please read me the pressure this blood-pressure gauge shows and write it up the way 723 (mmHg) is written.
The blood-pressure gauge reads 12 (mmHg)
